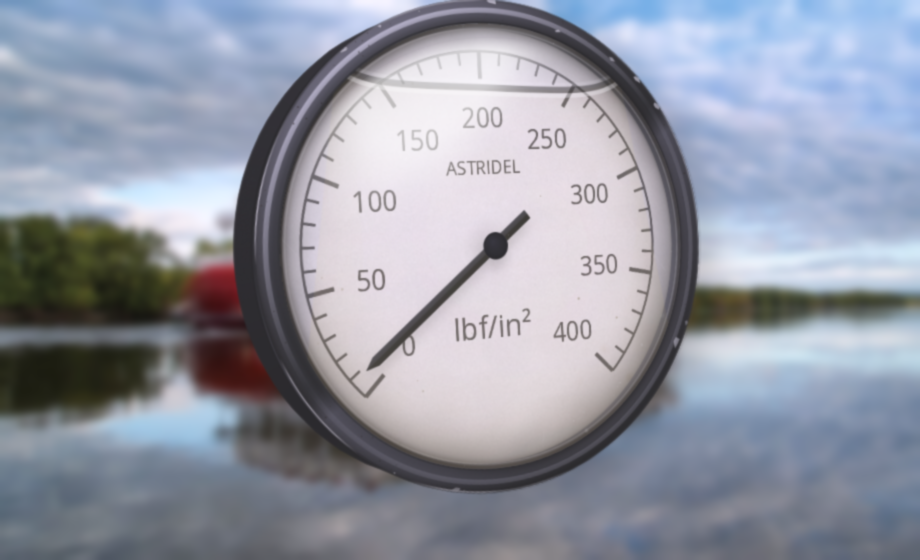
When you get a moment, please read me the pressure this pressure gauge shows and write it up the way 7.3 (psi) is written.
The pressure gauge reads 10 (psi)
